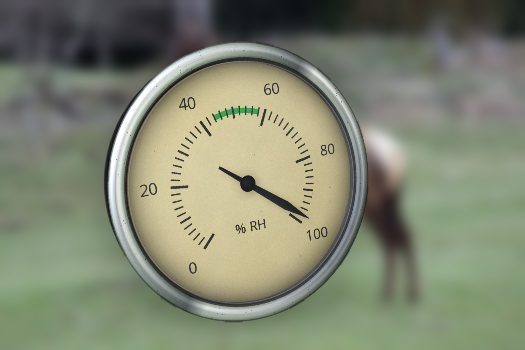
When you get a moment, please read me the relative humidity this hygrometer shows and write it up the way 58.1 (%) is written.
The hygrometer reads 98 (%)
